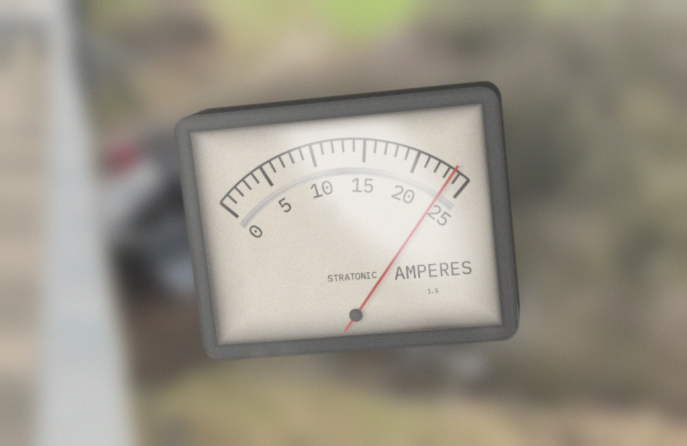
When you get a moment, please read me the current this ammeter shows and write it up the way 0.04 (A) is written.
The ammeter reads 23.5 (A)
